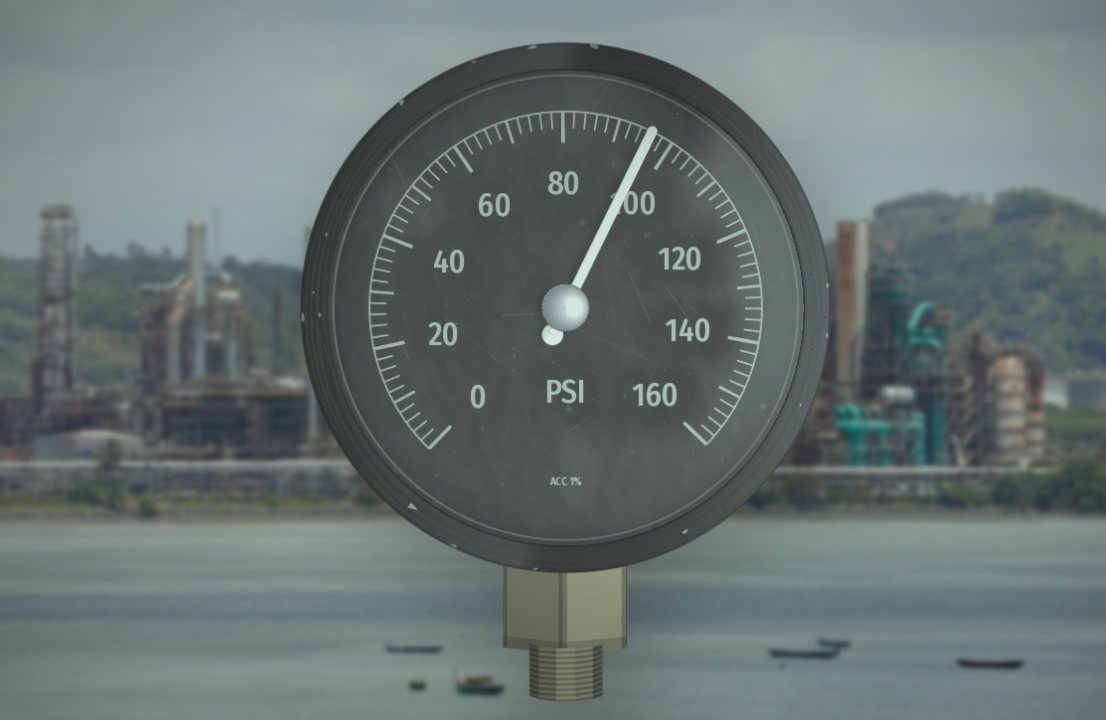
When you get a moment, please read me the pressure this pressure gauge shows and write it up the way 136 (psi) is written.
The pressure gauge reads 96 (psi)
